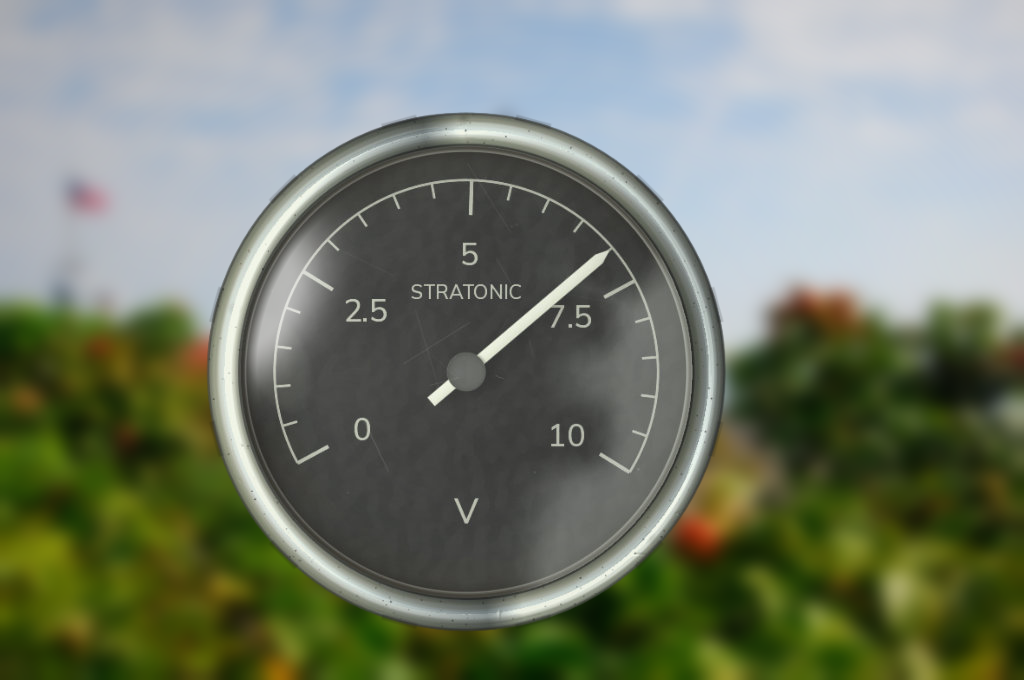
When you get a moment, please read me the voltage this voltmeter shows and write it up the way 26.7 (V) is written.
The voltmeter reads 7 (V)
